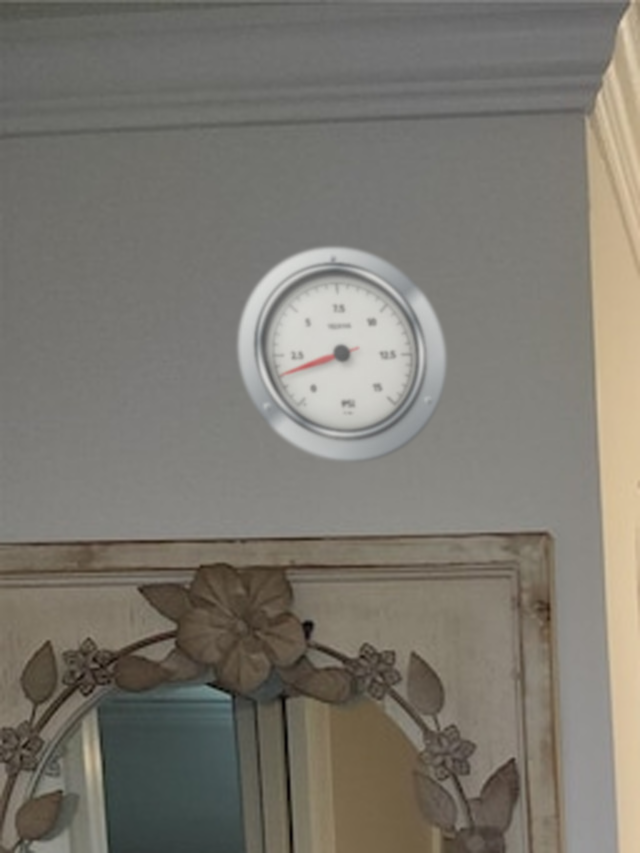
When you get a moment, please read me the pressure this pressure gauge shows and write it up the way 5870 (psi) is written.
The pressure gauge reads 1.5 (psi)
